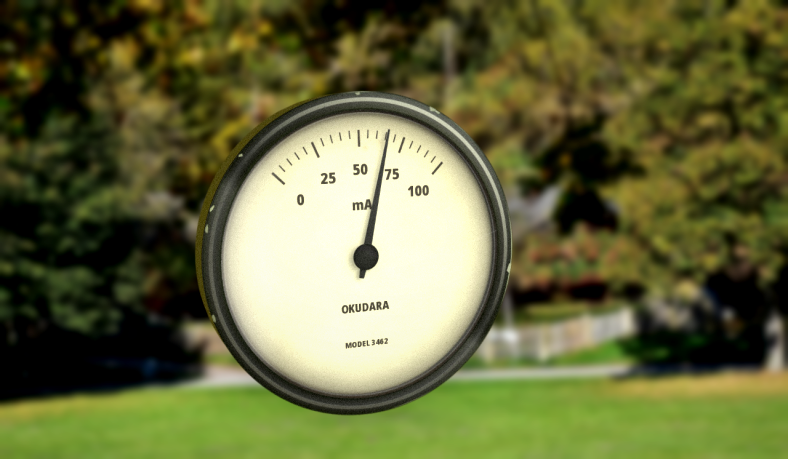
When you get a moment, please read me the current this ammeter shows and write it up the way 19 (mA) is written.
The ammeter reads 65 (mA)
